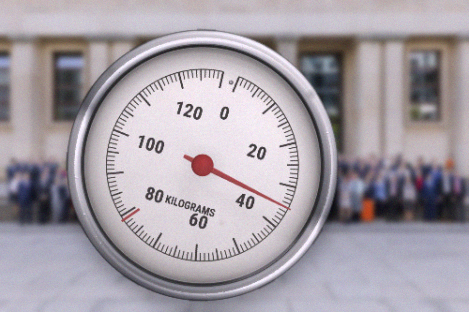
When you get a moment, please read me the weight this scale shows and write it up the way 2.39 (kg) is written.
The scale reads 35 (kg)
